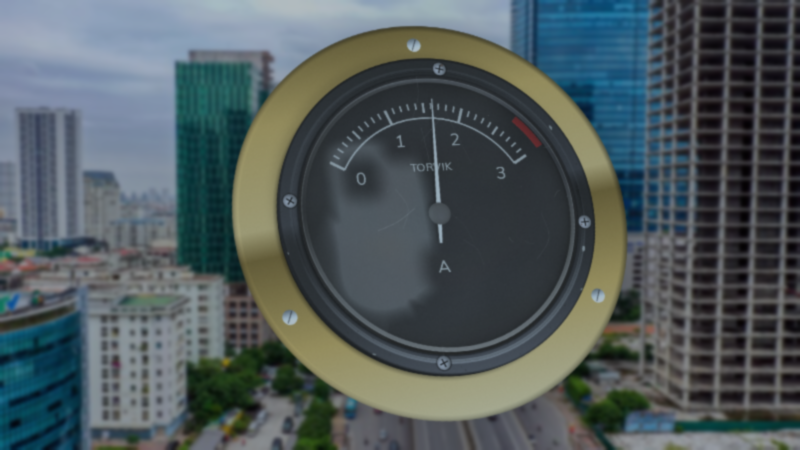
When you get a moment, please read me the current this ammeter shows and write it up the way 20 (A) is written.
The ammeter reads 1.6 (A)
